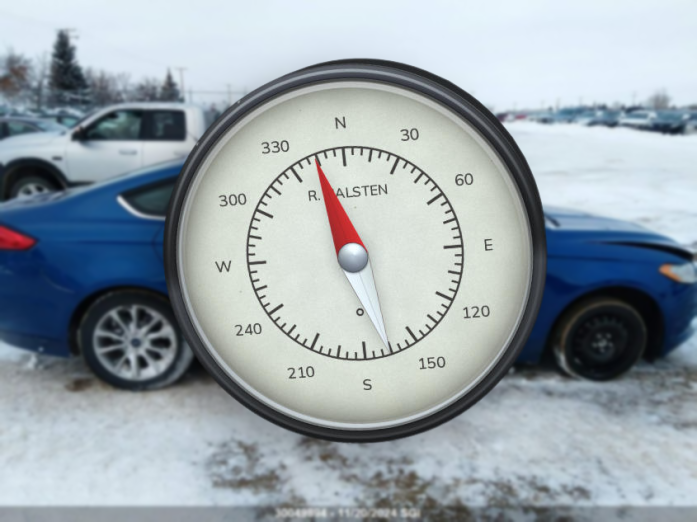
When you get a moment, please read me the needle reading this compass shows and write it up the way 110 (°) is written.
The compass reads 345 (°)
